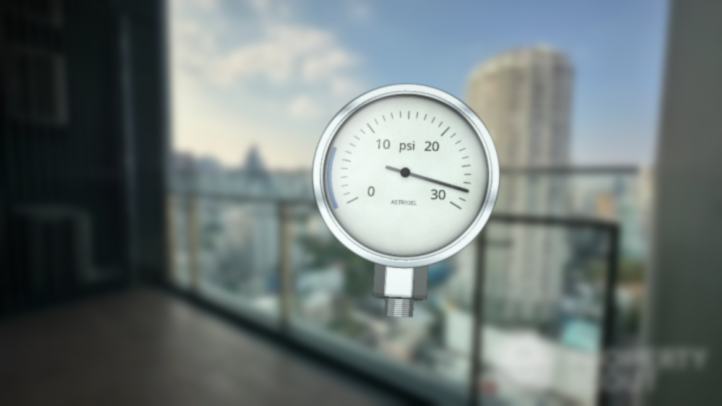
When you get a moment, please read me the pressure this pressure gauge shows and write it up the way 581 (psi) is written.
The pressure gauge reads 28 (psi)
